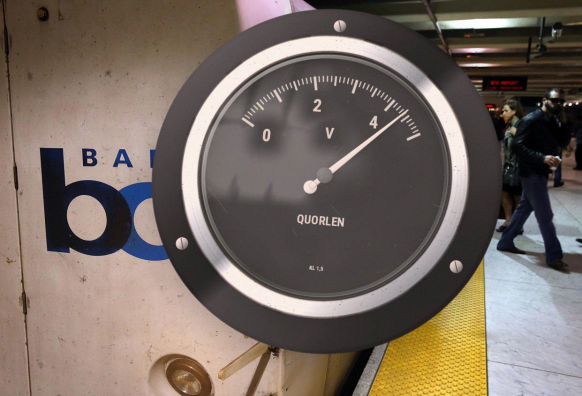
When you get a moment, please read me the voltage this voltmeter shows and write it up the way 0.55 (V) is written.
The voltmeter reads 4.4 (V)
